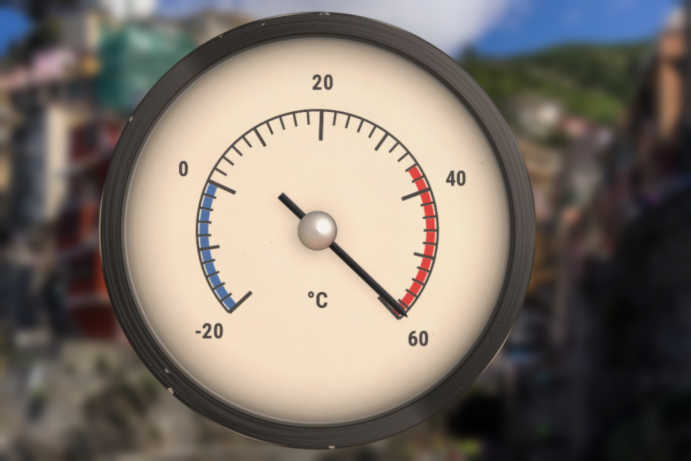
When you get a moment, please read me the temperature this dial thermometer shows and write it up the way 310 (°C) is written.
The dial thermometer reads 59 (°C)
